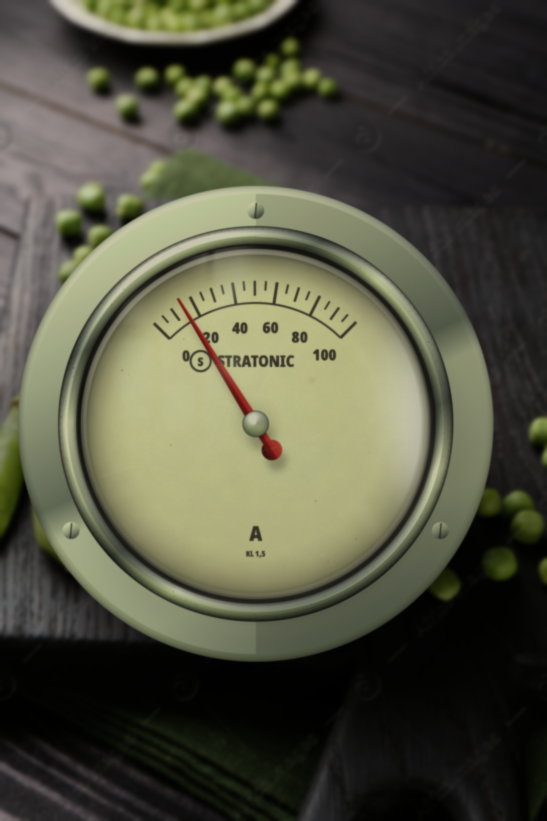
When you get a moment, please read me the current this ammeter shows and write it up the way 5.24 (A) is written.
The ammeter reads 15 (A)
